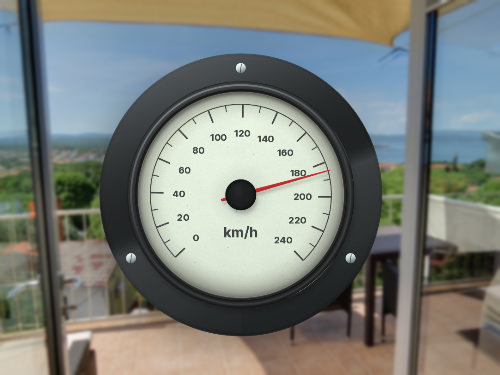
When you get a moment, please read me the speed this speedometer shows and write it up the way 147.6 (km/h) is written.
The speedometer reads 185 (km/h)
